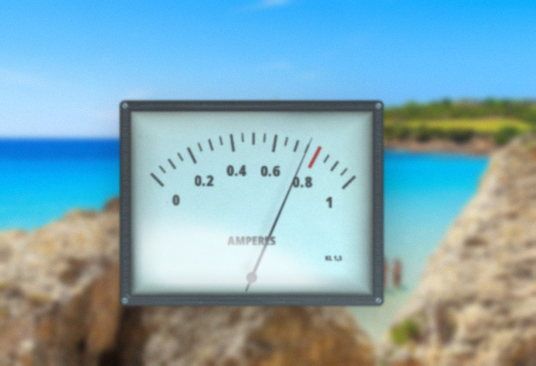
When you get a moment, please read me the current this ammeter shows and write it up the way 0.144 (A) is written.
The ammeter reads 0.75 (A)
